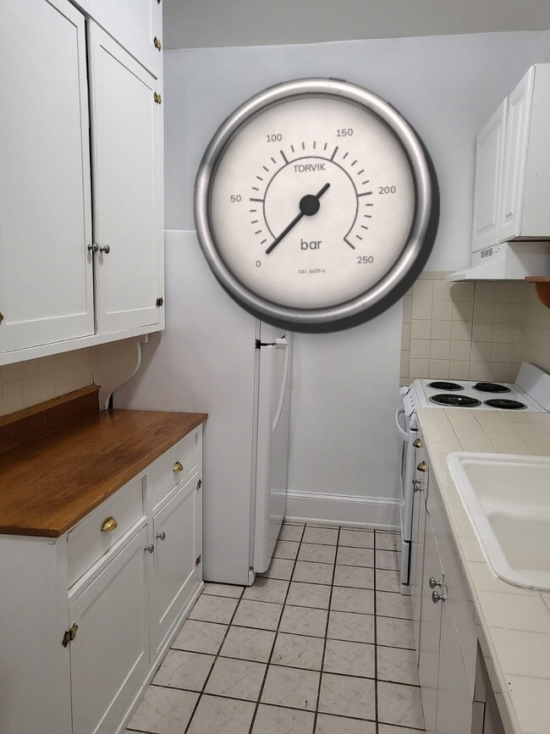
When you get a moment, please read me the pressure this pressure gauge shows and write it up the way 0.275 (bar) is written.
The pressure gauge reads 0 (bar)
